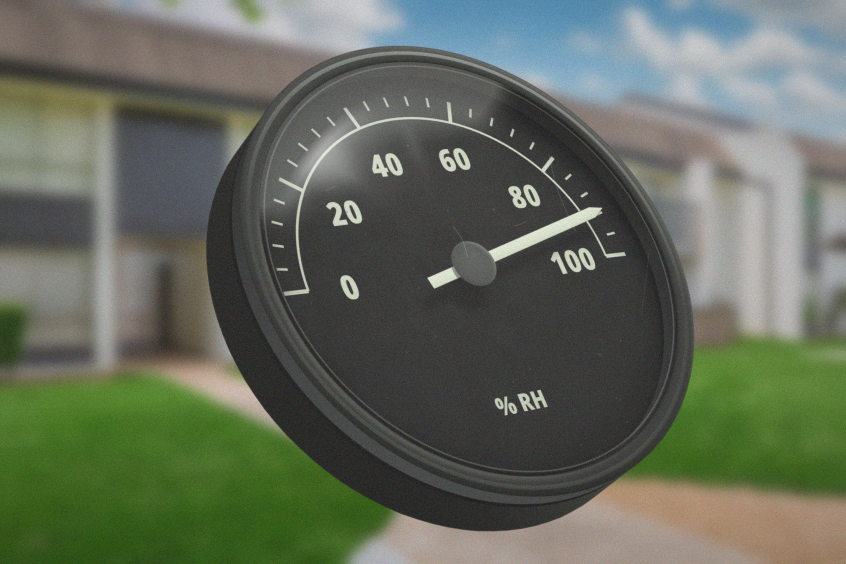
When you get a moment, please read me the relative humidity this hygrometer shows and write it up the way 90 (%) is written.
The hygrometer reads 92 (%)
